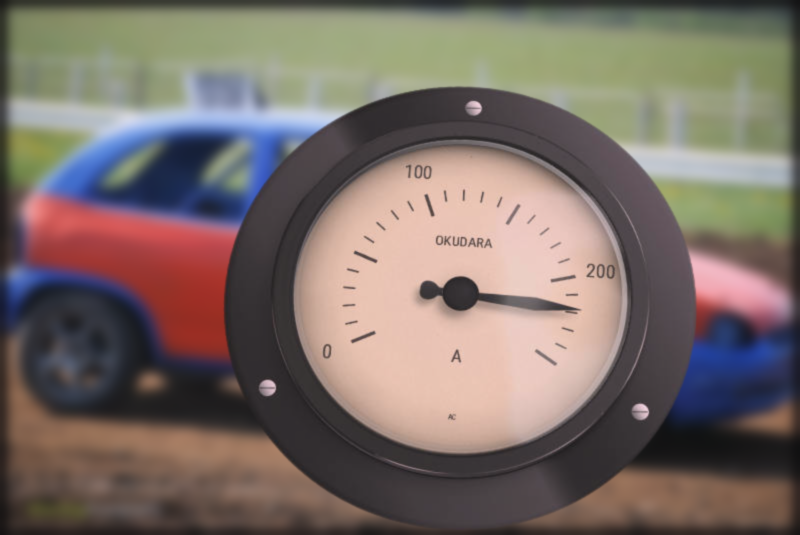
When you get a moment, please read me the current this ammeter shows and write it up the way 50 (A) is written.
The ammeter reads 220 (A)
